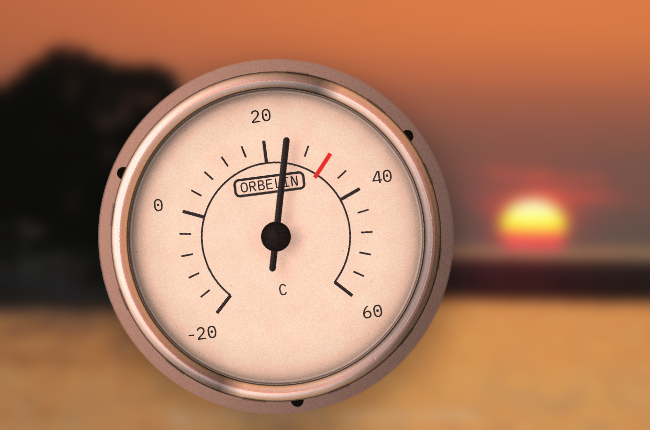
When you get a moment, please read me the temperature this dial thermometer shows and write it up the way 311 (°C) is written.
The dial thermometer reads 24 (°C)
